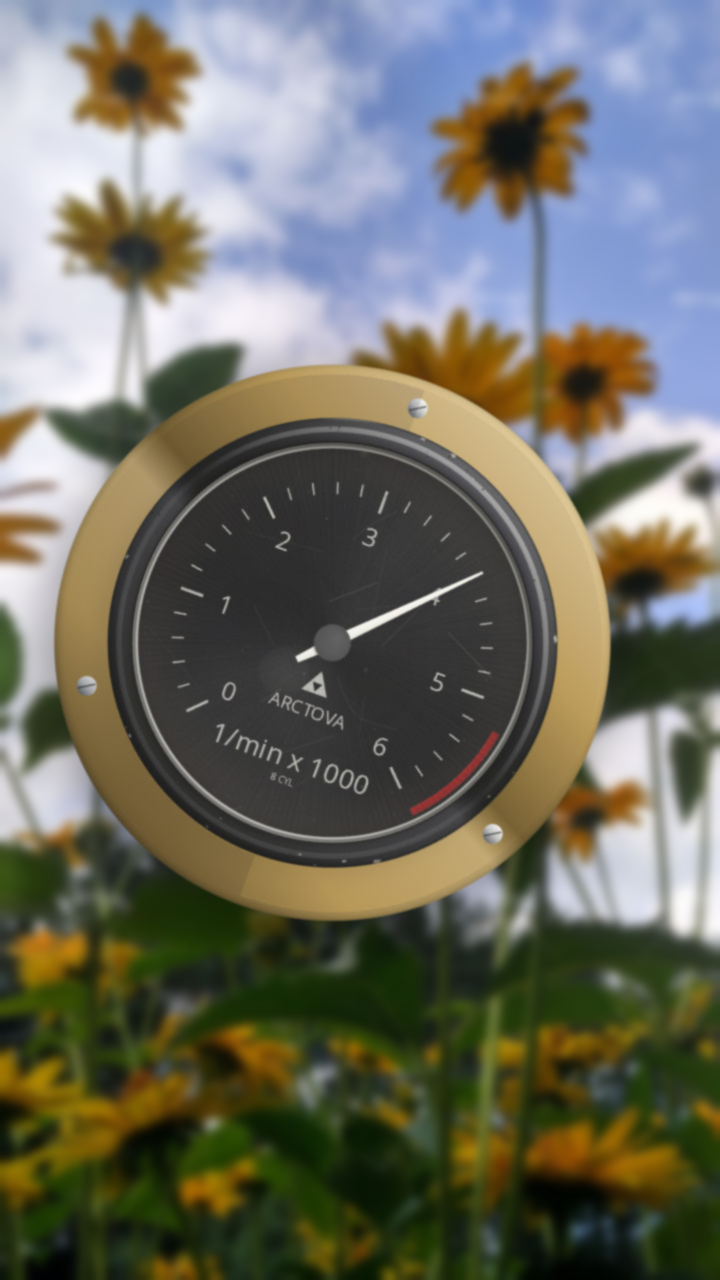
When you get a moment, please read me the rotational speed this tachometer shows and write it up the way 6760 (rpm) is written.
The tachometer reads 4000 (rpm)
